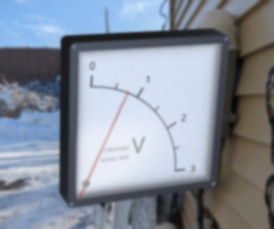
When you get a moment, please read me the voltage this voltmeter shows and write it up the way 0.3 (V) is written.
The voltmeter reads 0.75 (V)
